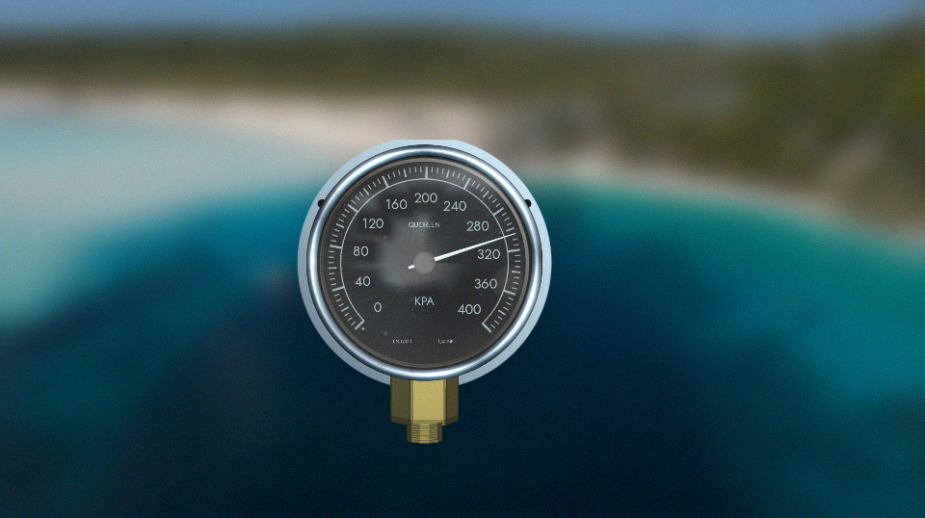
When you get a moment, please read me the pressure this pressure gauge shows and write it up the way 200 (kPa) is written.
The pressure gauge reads 305 (kPa)
